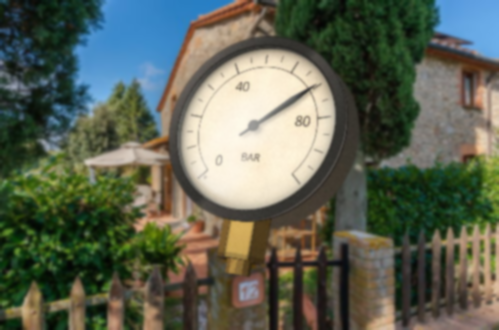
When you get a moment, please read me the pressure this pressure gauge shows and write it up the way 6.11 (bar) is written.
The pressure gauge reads 70 (bar)
